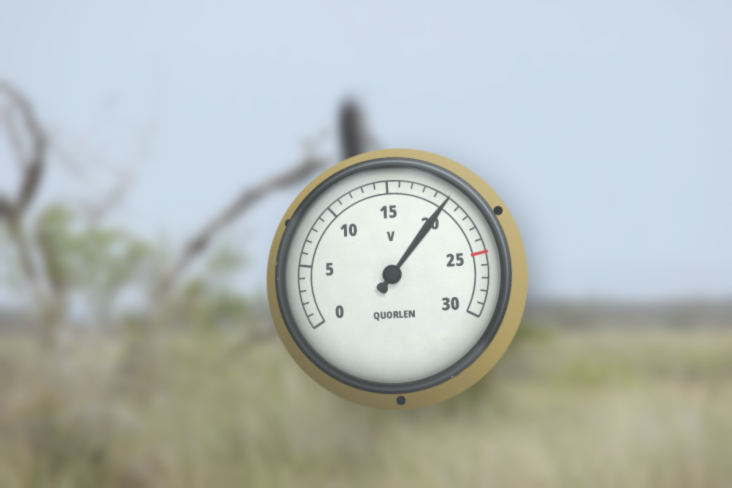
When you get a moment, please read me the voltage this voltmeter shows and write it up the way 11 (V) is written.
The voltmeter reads 20 (V)
